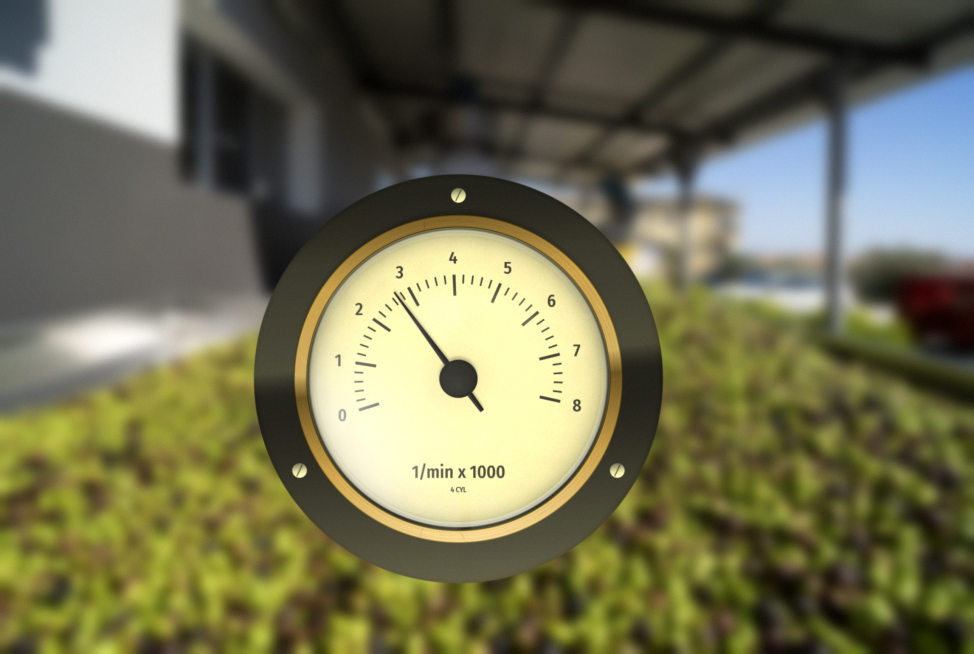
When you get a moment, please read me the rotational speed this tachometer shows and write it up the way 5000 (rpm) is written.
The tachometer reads 2700 (rpm)
